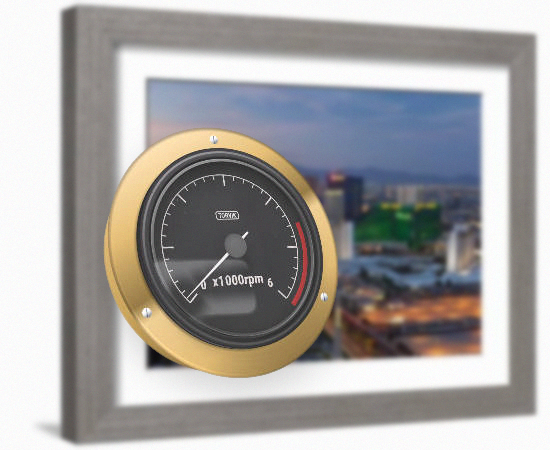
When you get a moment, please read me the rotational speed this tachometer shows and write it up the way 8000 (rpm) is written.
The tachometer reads 100 (rpm)
